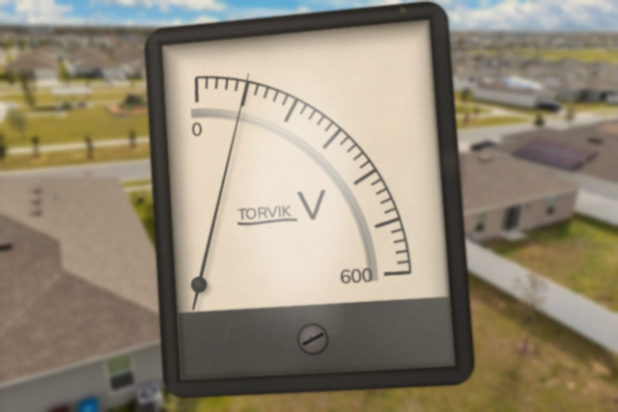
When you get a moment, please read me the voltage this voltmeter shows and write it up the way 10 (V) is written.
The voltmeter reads 100 (V)
